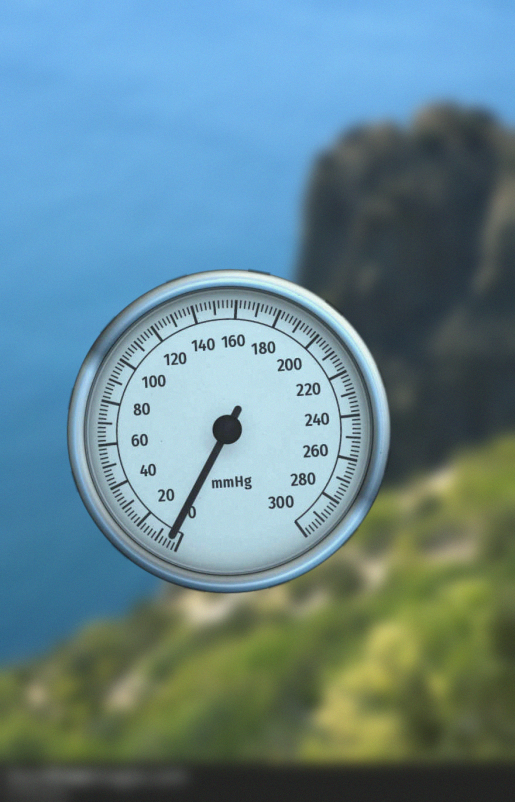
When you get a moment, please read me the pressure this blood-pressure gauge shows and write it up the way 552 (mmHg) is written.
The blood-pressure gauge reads 4 (mmHg)
